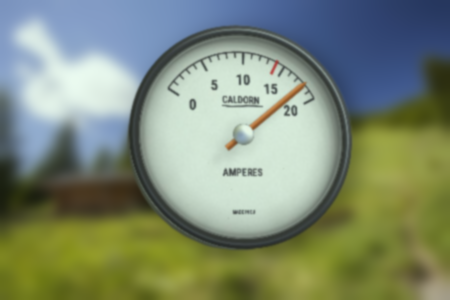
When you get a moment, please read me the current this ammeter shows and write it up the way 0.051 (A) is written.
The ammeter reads 18 (A)
